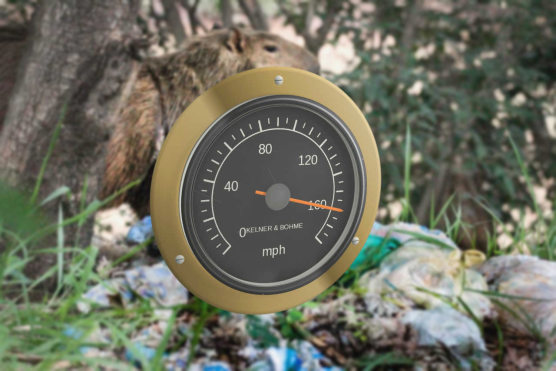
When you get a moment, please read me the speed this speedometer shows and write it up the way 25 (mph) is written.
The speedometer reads 160 (mph)
